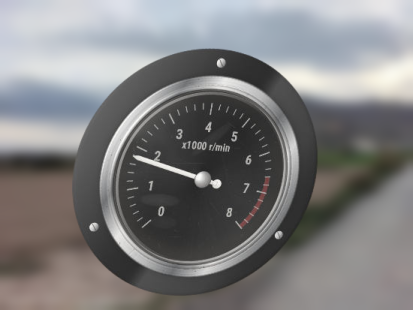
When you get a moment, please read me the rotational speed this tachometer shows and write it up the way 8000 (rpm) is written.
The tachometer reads 1800 (rpm)
